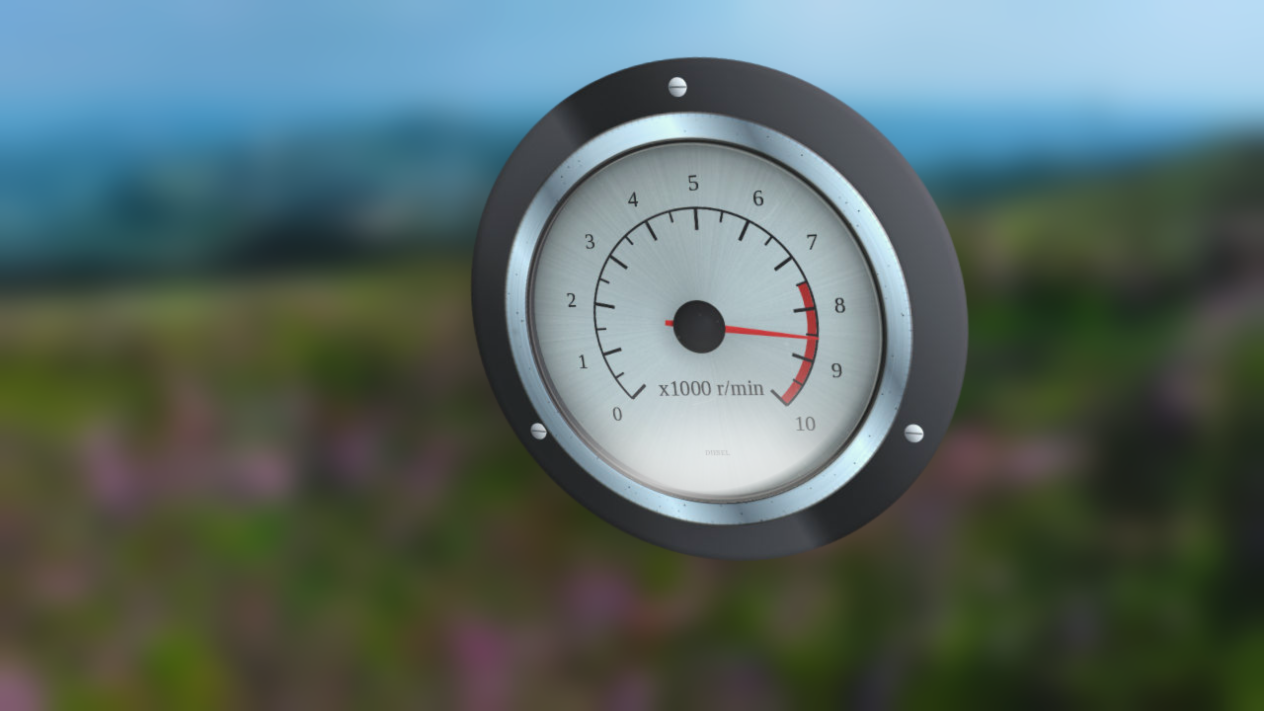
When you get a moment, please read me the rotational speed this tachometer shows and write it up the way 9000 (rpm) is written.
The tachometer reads 8500 (rpm)
